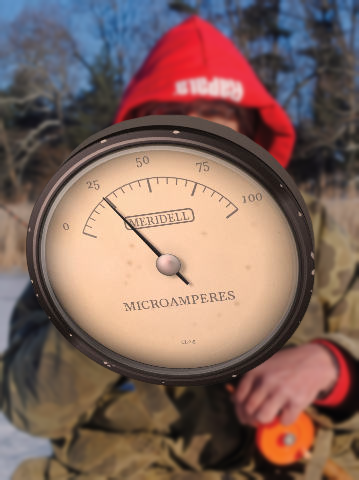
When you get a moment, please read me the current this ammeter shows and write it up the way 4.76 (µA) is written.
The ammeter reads 25 (µA)
